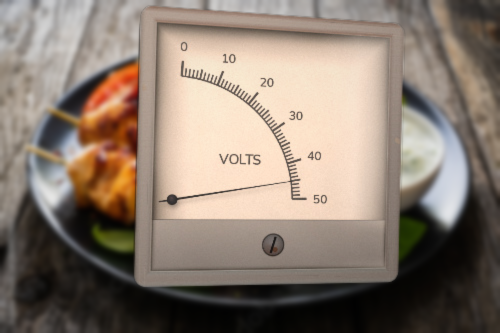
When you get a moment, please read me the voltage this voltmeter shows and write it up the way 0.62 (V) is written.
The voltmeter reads 45 (V)
